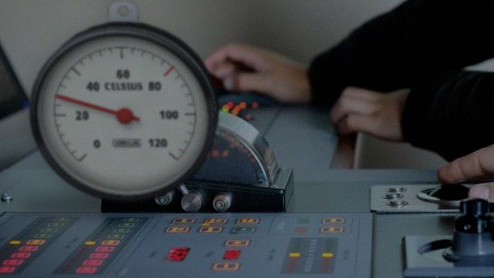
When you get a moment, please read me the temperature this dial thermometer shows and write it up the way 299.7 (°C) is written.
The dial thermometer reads 28 (°C)
